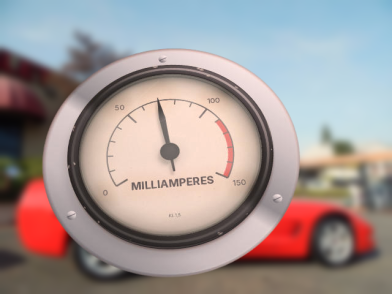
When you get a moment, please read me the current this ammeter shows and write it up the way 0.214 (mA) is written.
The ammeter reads 70 (mA)
